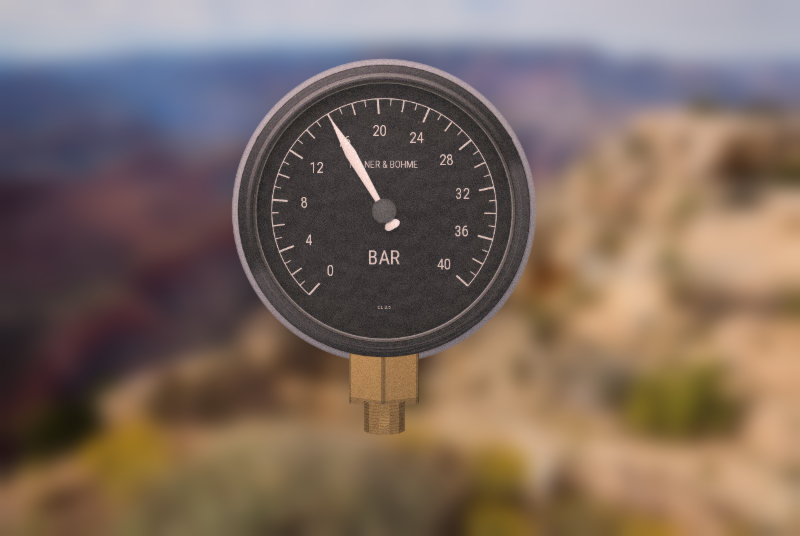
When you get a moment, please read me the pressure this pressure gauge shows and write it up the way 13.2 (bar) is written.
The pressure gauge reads 16 (bar)
